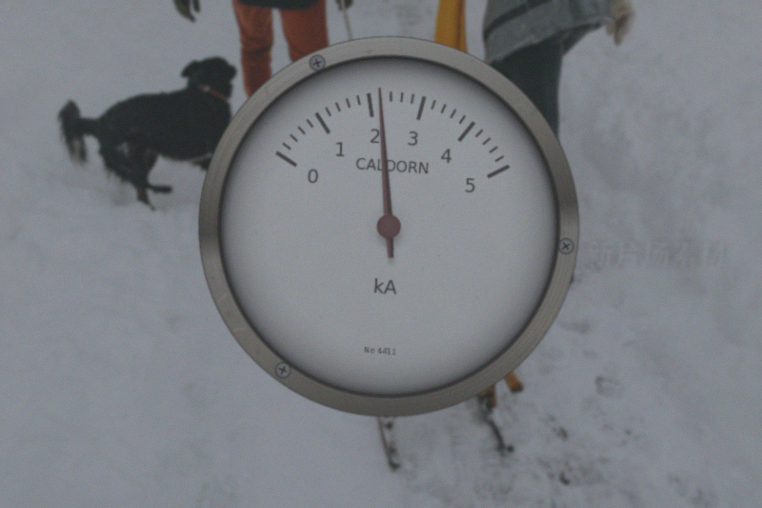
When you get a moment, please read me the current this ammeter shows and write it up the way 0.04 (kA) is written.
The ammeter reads 2.2 (kA)
